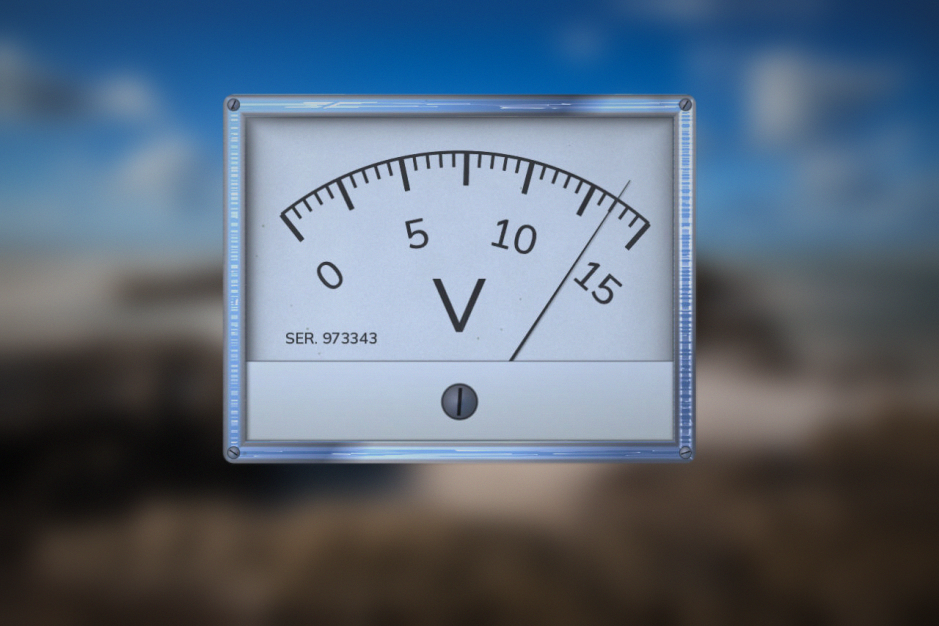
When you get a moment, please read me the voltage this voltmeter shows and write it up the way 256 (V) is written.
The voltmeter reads 13.5 (V)
